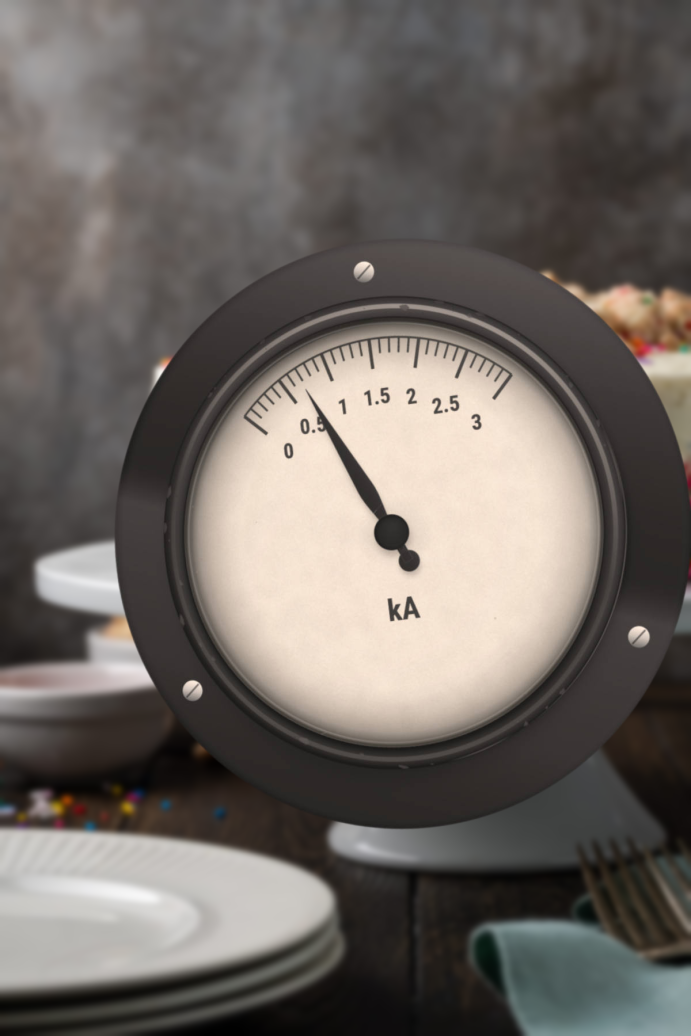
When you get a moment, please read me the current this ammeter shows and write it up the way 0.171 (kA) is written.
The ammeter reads 0.7 (kA)
